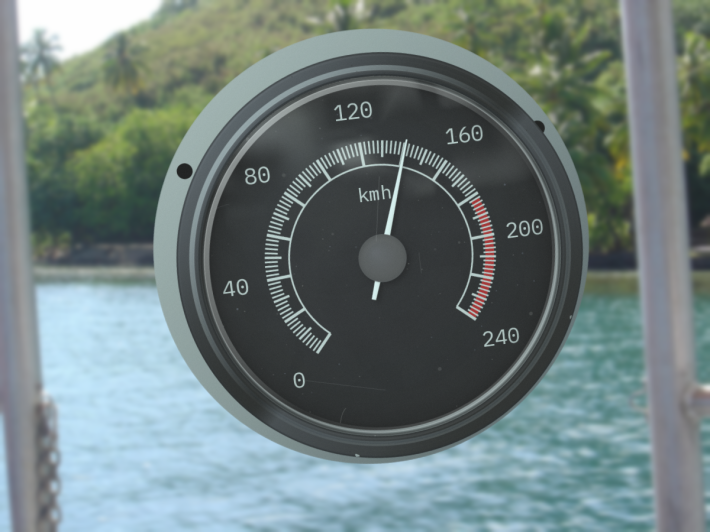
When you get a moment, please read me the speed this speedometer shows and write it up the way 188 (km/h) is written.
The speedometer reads 140 (km/h)
